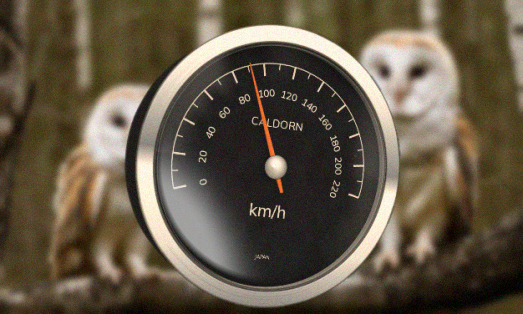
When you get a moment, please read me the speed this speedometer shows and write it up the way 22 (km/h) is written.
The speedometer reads 90 (km/h)
